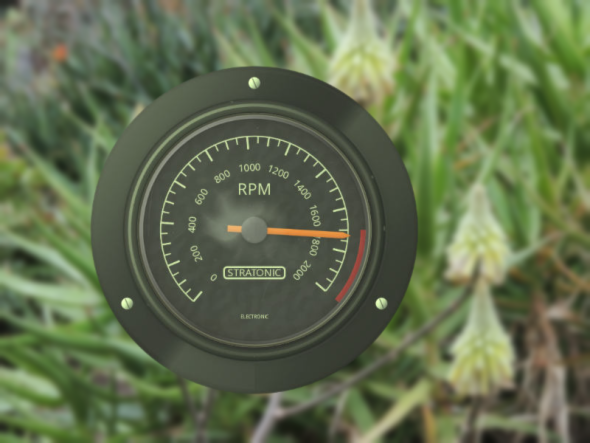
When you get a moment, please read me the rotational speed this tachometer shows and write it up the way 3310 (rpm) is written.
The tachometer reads 1725 (rpm)
